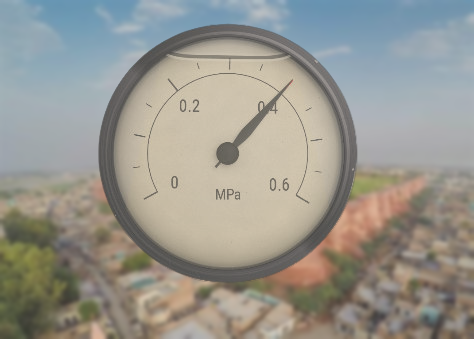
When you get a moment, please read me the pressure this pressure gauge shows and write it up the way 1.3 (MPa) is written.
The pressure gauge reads 0.4 (MPa)
